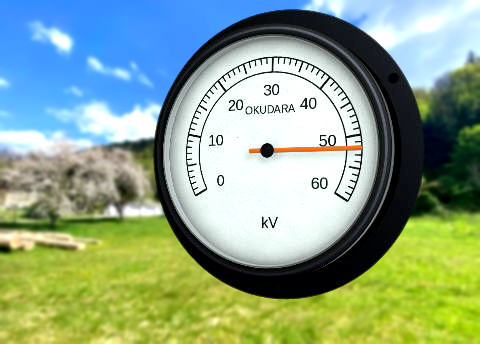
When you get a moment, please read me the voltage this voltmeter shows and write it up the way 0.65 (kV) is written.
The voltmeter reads 52 (kV)
